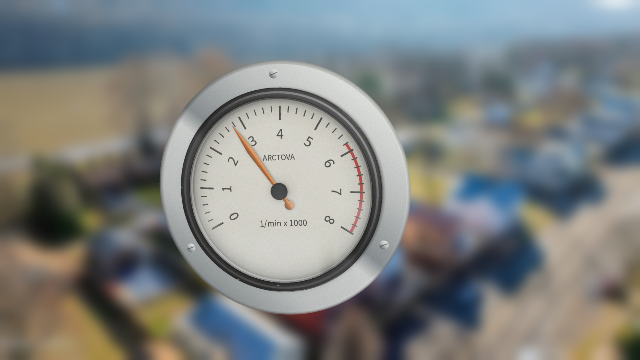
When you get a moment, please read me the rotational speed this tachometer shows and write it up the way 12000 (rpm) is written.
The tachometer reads 2800 (rpm)
